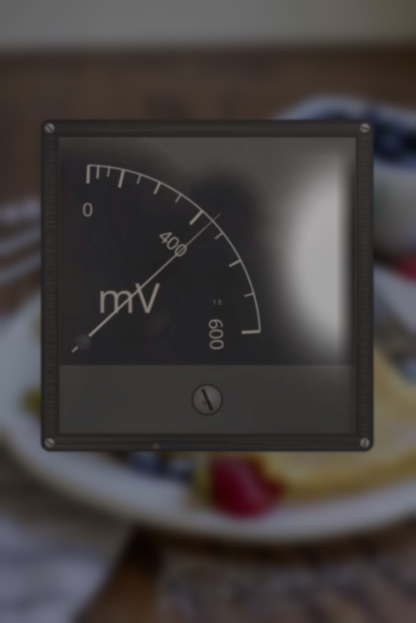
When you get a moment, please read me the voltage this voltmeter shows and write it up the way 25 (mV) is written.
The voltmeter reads 425 (mV)
